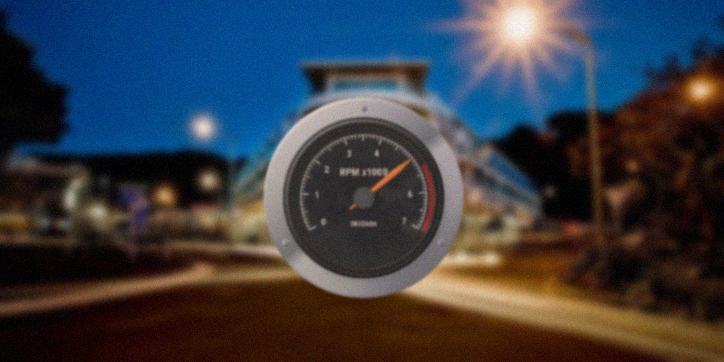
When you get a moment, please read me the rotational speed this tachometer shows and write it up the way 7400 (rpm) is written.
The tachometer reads 5000 (rpm)
